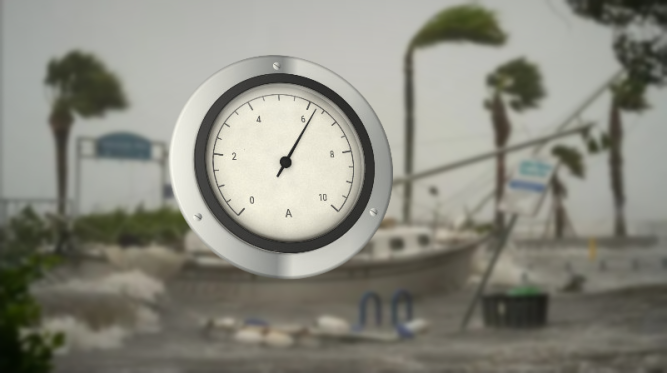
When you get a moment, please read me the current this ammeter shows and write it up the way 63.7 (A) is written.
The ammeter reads 6.25 (A)
